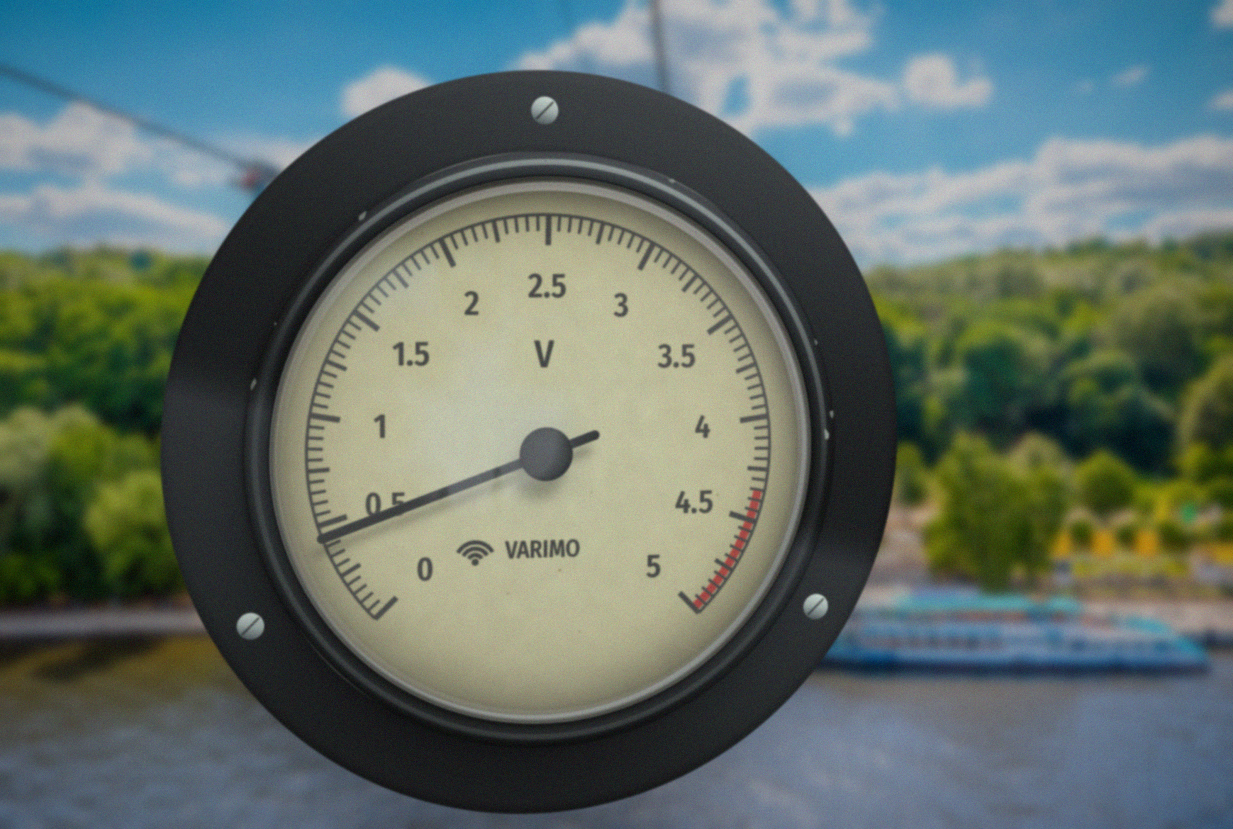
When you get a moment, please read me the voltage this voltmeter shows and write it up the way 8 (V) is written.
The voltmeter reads 0.45 (V)
